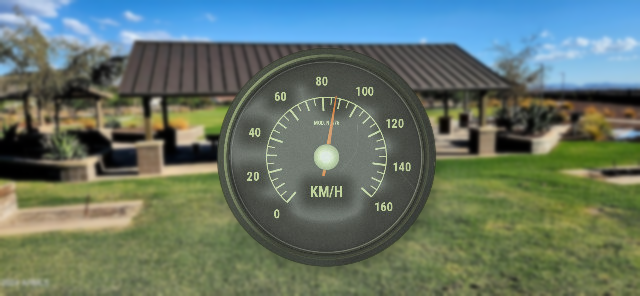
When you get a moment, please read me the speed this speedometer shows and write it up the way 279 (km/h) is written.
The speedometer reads 87.5 (km/h)
